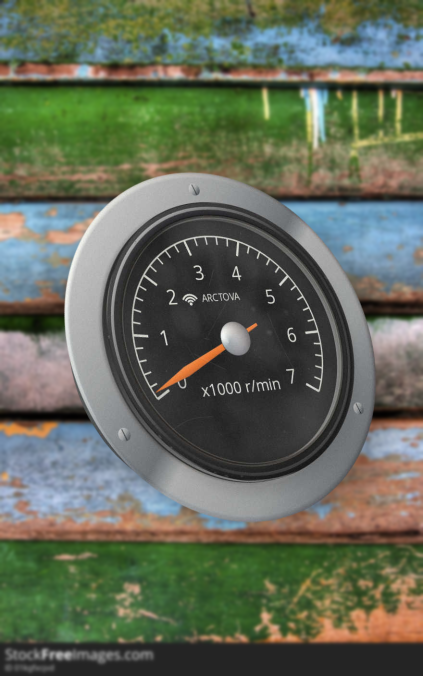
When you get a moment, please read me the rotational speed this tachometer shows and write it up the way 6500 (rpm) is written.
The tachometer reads 100 (rpm)
